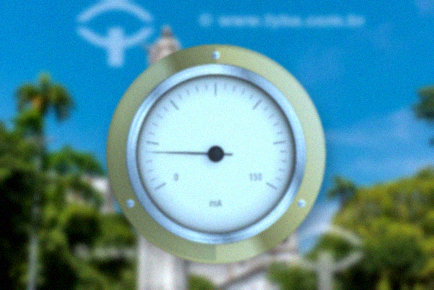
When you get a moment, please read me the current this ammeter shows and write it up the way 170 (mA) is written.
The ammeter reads 20 (mA)
